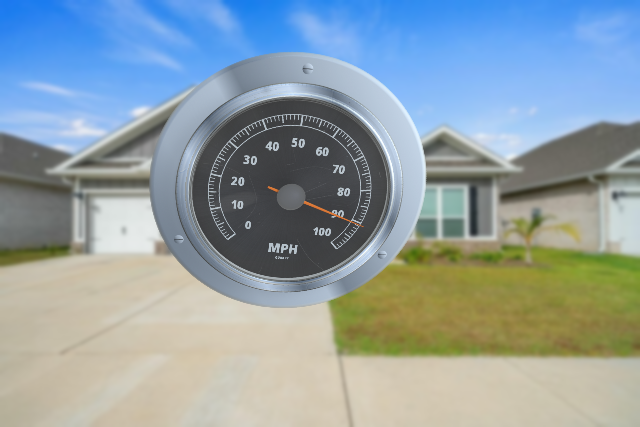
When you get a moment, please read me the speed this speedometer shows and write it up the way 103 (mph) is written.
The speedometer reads 90 (mph)
